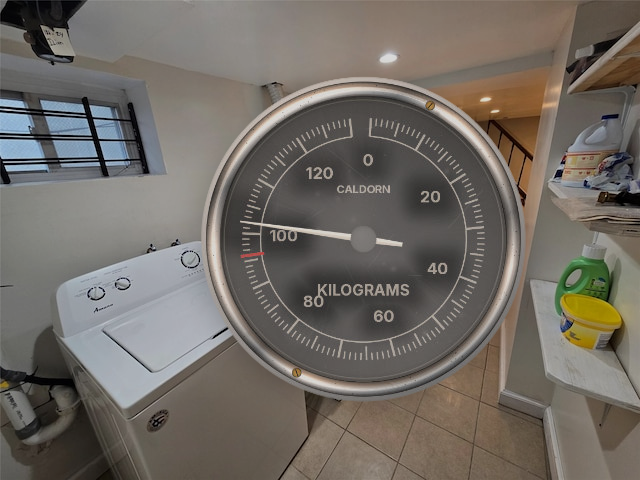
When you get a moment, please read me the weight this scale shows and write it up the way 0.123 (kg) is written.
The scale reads 102 (kg)
